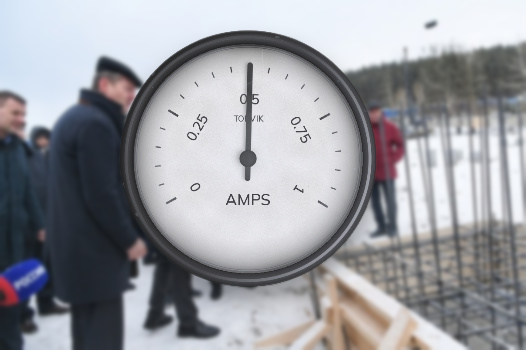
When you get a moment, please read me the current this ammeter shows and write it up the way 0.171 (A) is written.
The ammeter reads 0.5 (A)
